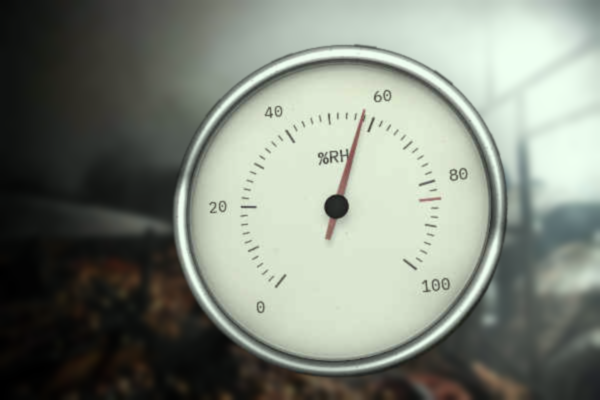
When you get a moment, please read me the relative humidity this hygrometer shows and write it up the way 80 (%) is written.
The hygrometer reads 58 (%)
